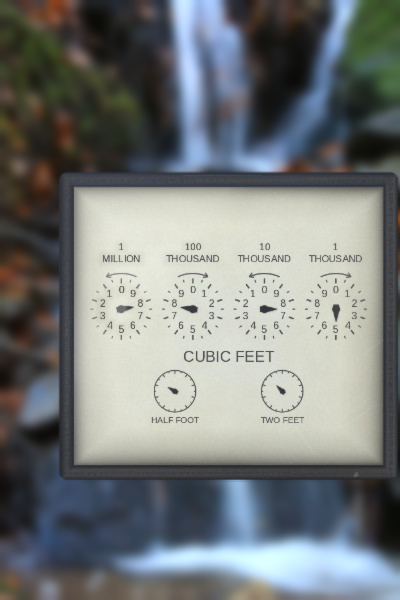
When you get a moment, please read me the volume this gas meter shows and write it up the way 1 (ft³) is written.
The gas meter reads 777500 (ft³)
